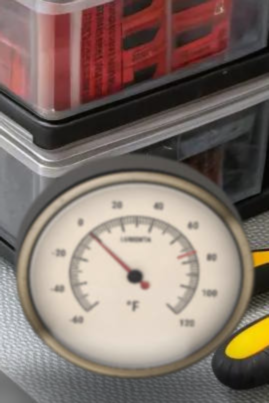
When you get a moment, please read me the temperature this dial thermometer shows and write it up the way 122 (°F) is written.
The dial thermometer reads 0 (°F)
